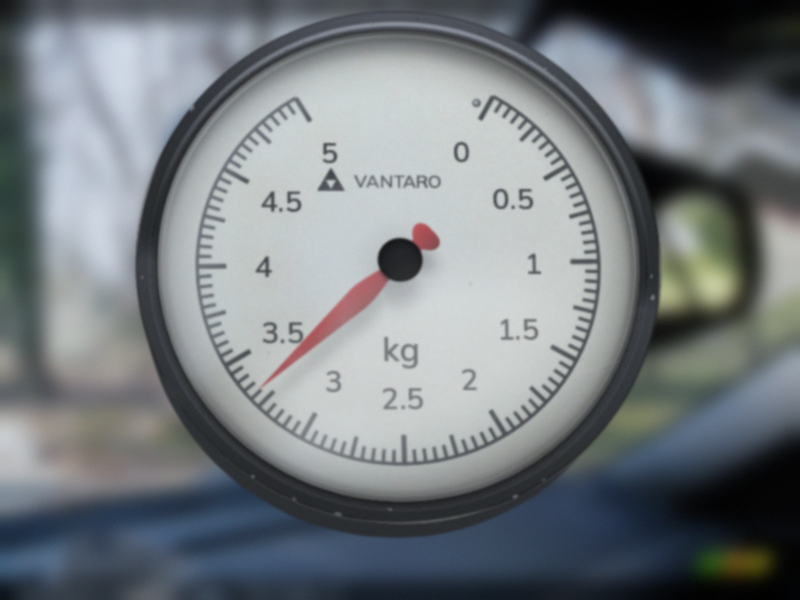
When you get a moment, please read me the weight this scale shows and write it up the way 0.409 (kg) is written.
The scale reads 3.3 (kg)
